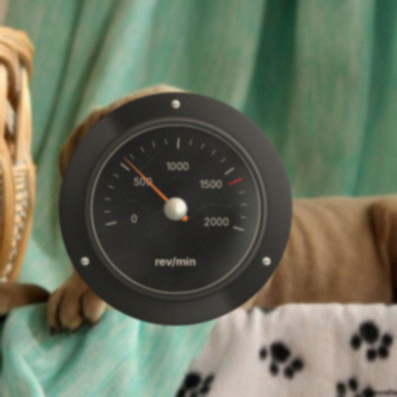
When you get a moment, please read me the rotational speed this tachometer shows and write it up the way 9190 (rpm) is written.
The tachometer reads 550 (rpm)
